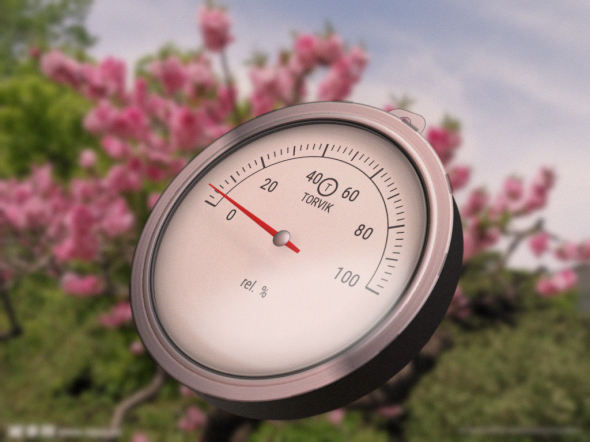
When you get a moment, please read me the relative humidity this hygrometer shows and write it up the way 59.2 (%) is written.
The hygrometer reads 4 (%)
